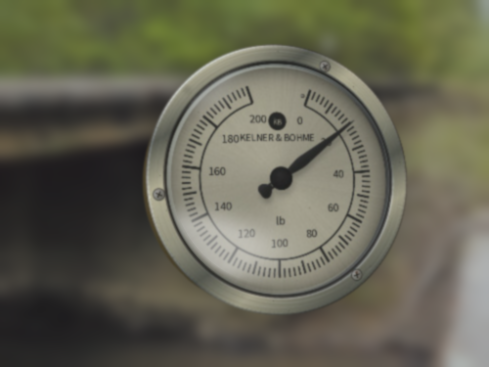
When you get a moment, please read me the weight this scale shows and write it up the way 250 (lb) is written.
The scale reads 20 (lb)
